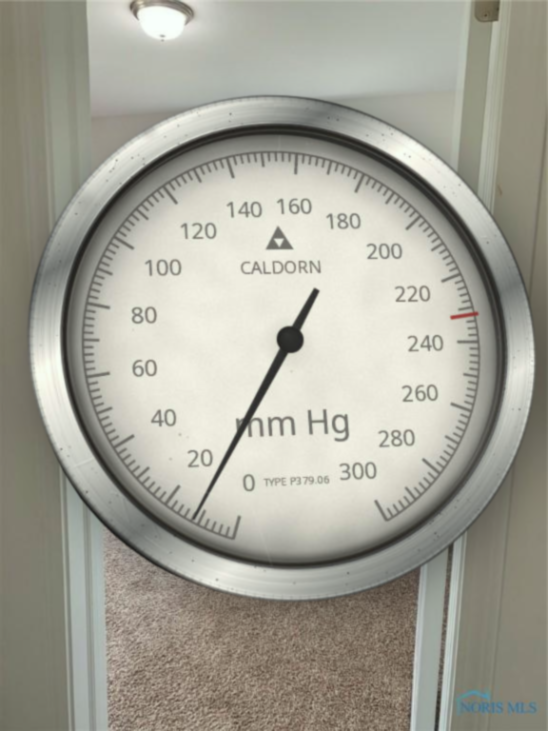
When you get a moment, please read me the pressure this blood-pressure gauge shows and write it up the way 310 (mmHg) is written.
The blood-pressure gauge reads 12 (mmHg)
